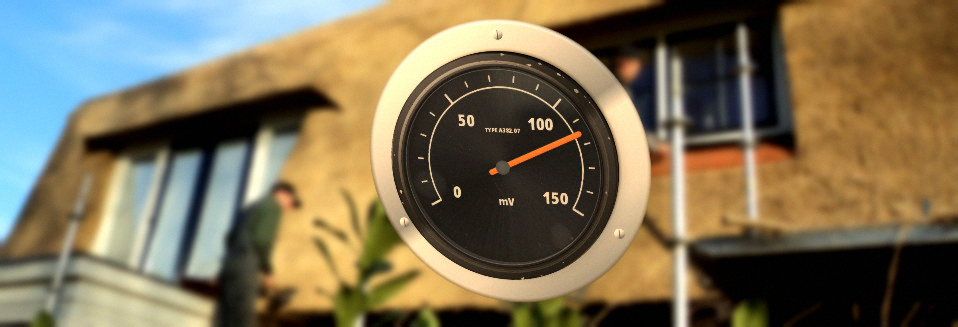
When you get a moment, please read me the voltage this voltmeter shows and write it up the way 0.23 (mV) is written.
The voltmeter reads 115 (mV)
